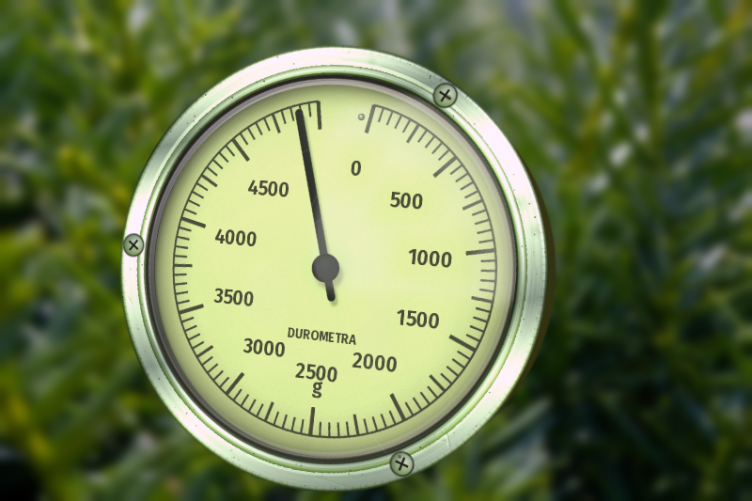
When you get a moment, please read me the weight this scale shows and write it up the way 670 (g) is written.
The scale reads 4900 (g)
